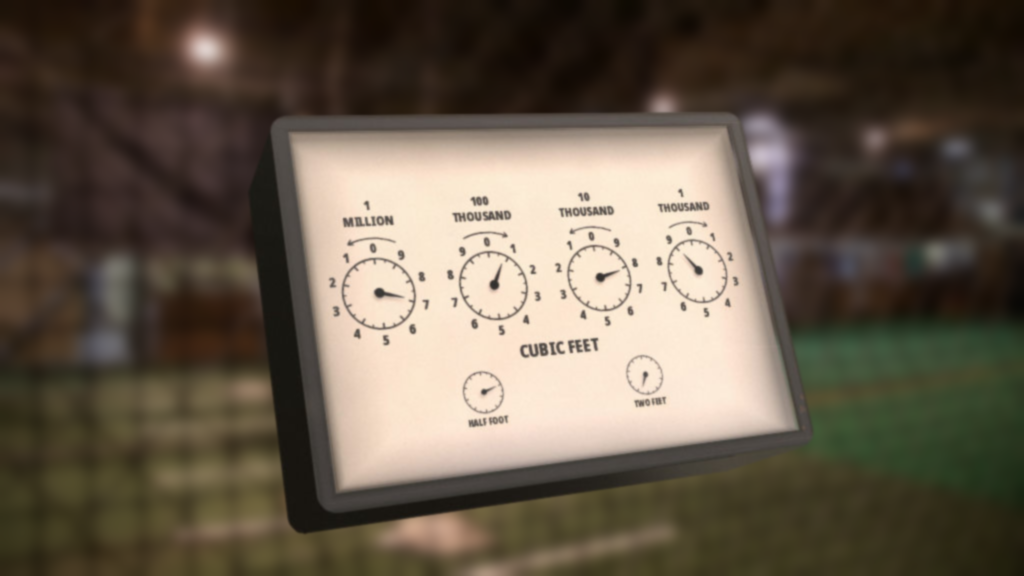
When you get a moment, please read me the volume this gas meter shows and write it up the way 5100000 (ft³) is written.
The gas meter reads 707900 (ft³)
